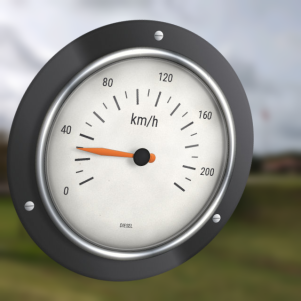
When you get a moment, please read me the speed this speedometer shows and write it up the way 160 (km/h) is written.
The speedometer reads 30 (km/h)
